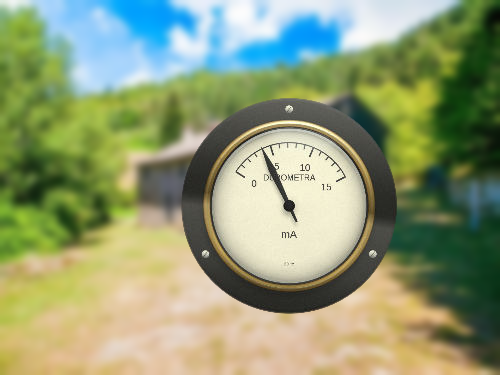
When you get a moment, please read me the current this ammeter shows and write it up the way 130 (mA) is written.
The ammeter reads 4 (mA)
